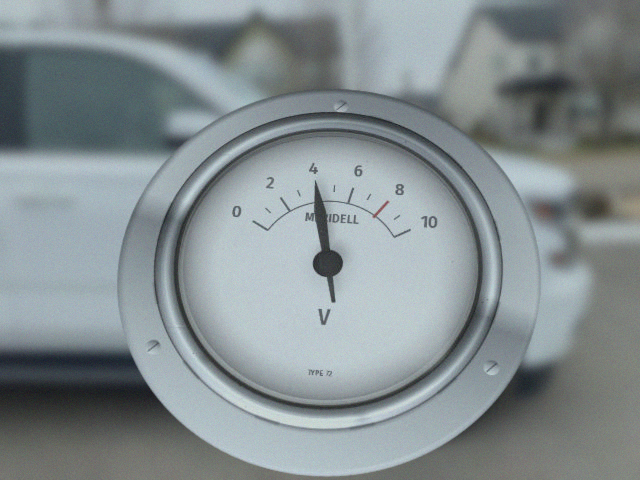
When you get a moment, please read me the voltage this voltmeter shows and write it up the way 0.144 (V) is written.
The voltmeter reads 4 (V)
